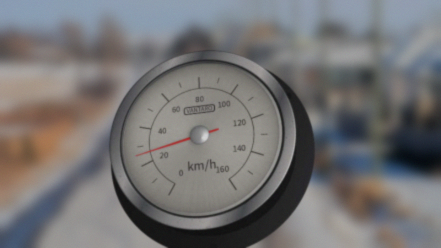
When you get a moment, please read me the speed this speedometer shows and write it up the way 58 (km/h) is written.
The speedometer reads 25 (km/h)
